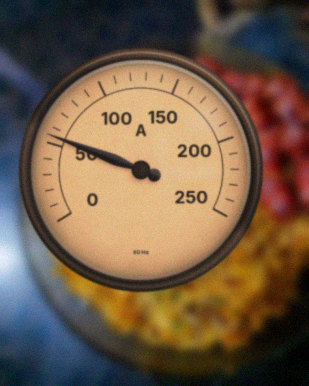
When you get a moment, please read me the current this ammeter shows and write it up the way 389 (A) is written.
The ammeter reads 55 (A)
